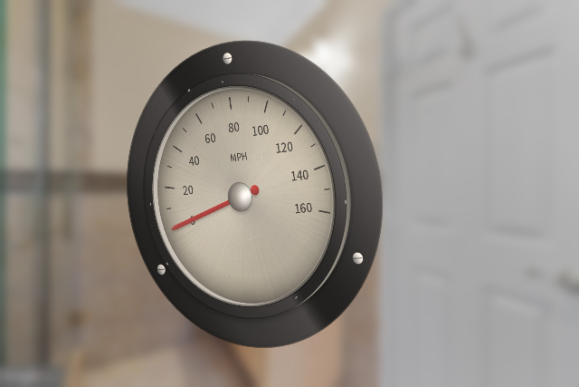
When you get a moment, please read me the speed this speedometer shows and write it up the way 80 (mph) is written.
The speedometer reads 0 (mph)
